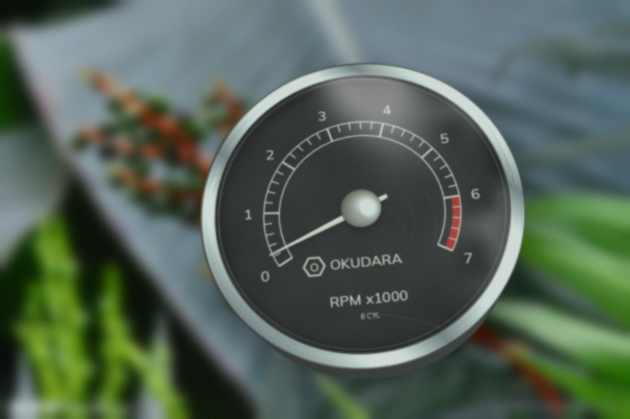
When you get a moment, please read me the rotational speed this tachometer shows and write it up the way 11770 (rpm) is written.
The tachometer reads 200 (rpm)
